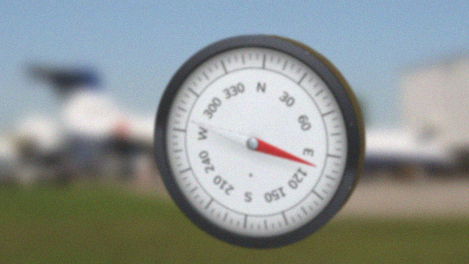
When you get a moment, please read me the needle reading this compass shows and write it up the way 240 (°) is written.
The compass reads 100 (°)
